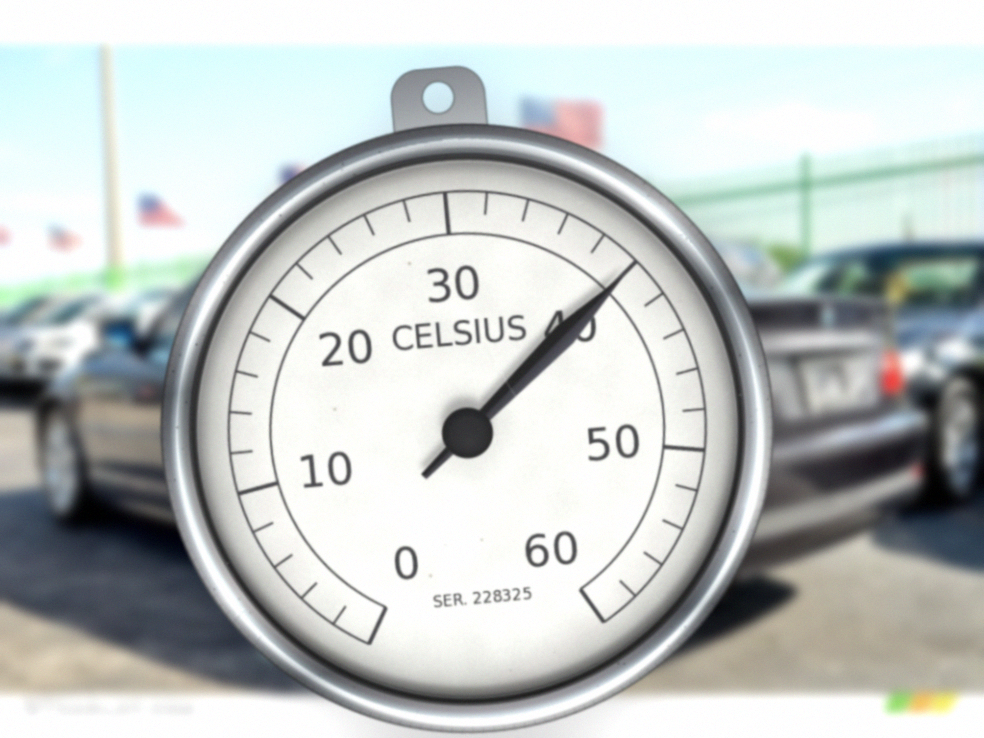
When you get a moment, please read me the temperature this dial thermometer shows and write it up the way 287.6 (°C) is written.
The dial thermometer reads 40 (°C)
